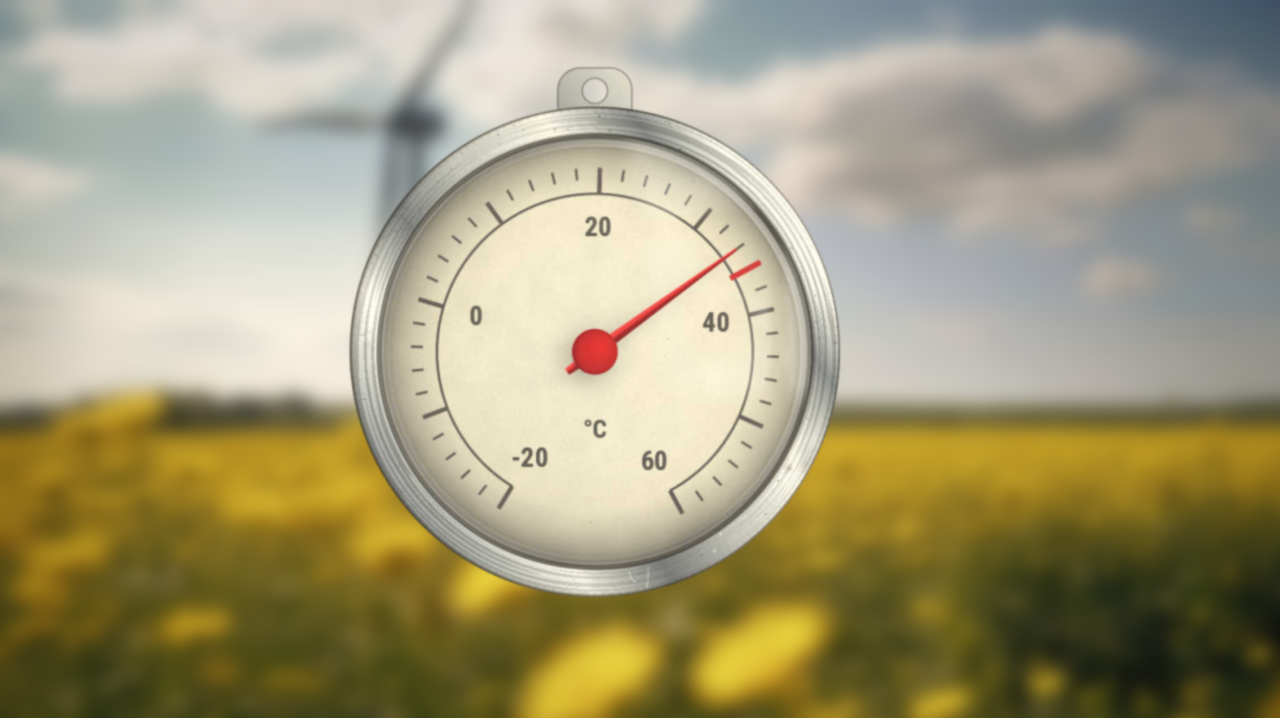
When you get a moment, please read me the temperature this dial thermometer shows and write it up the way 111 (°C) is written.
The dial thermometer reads 34 (°C)
